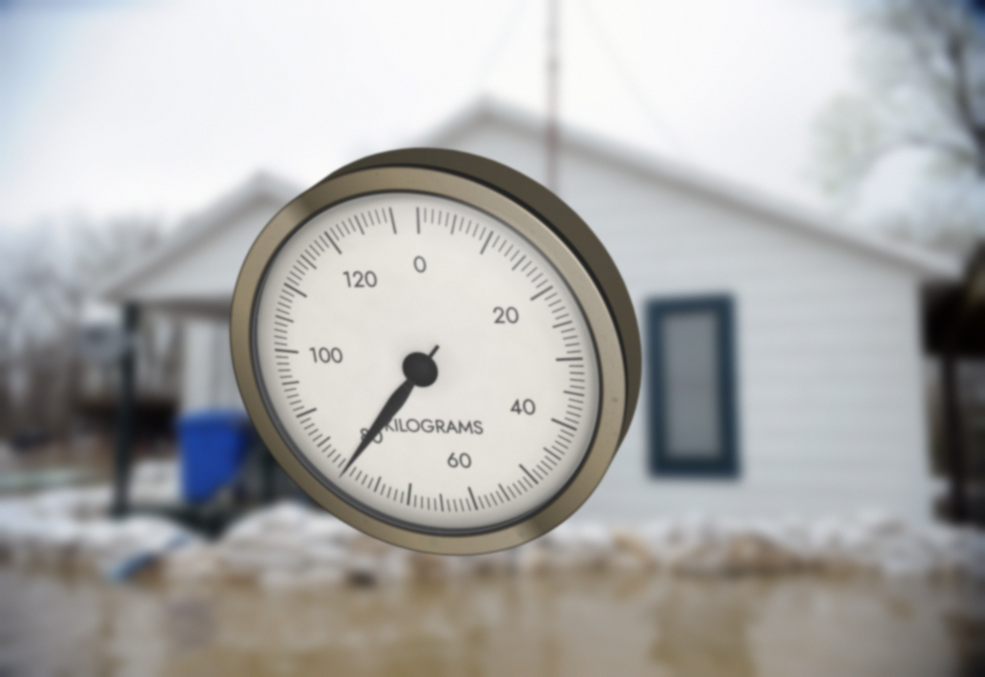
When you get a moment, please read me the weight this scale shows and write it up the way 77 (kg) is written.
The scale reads 80 (kg)
